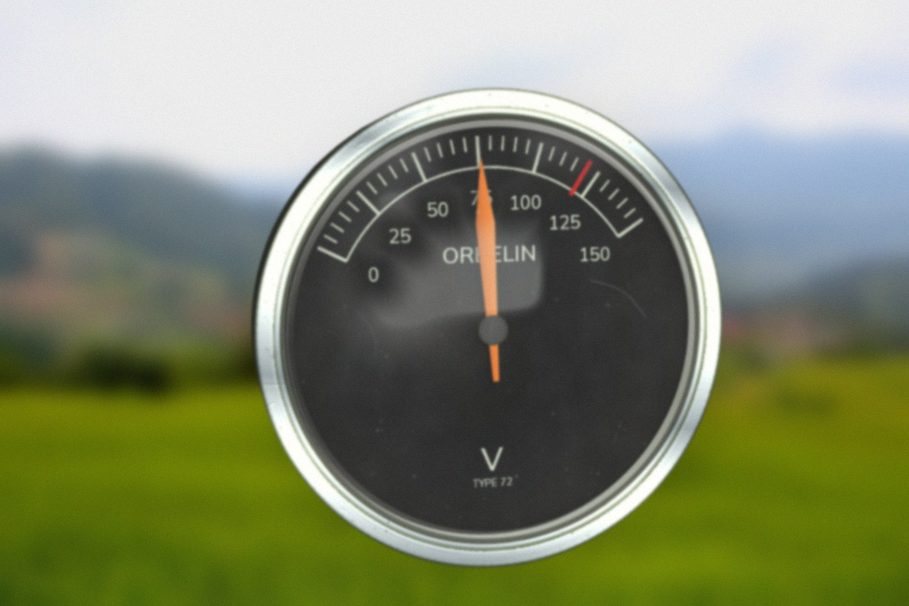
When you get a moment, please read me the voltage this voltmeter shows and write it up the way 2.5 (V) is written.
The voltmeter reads 75 (V)
